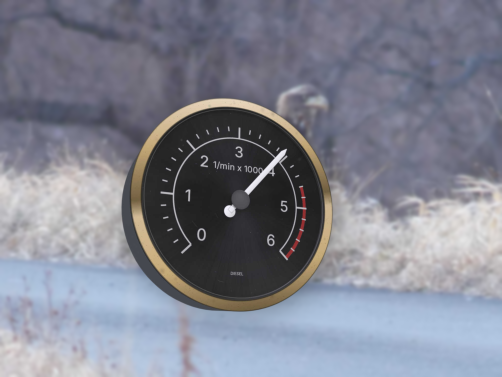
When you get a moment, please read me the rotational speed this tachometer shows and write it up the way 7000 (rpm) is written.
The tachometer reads 3900 (rpm)
